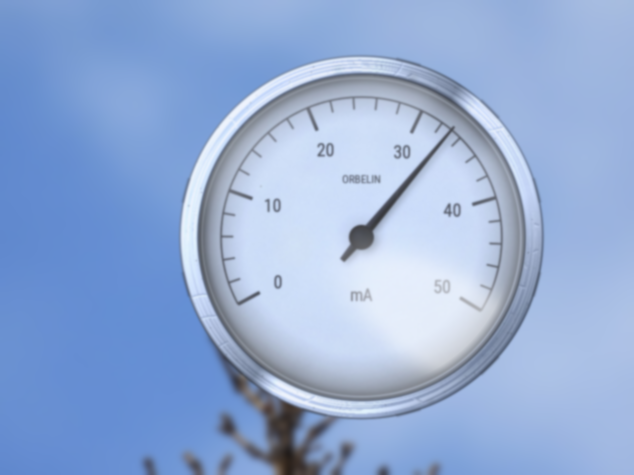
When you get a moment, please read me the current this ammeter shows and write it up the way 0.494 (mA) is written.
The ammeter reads 33 (mA)
